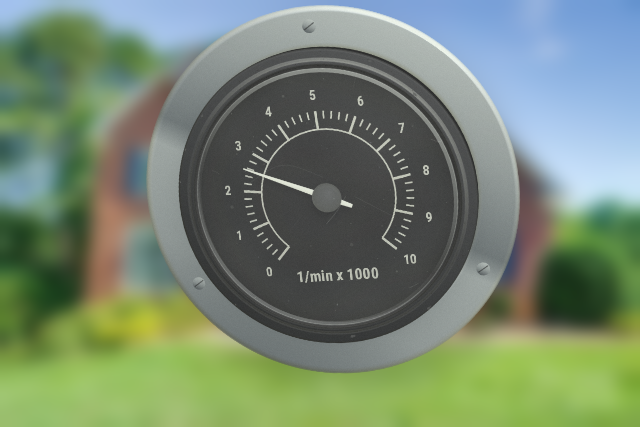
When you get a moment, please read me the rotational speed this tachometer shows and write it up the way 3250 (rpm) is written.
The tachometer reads 2600 (rpm)
